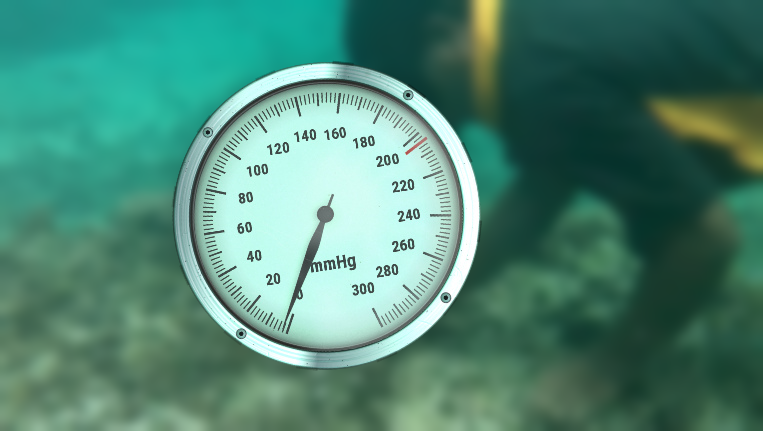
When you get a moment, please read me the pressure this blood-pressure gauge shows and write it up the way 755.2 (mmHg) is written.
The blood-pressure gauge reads 2 (mmHg)
